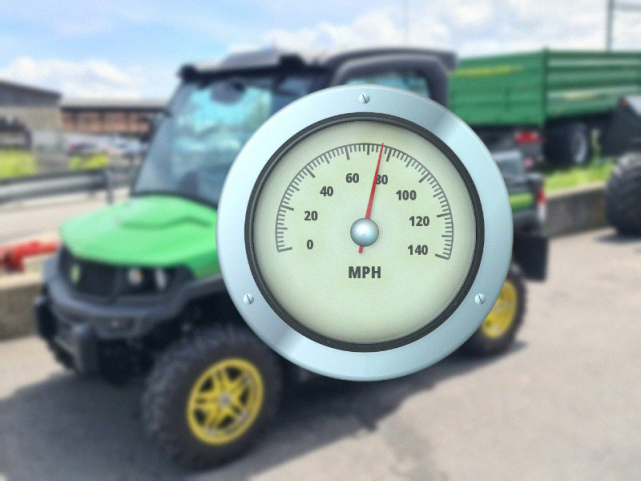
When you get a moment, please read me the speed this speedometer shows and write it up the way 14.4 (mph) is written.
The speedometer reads 76 (mph)
